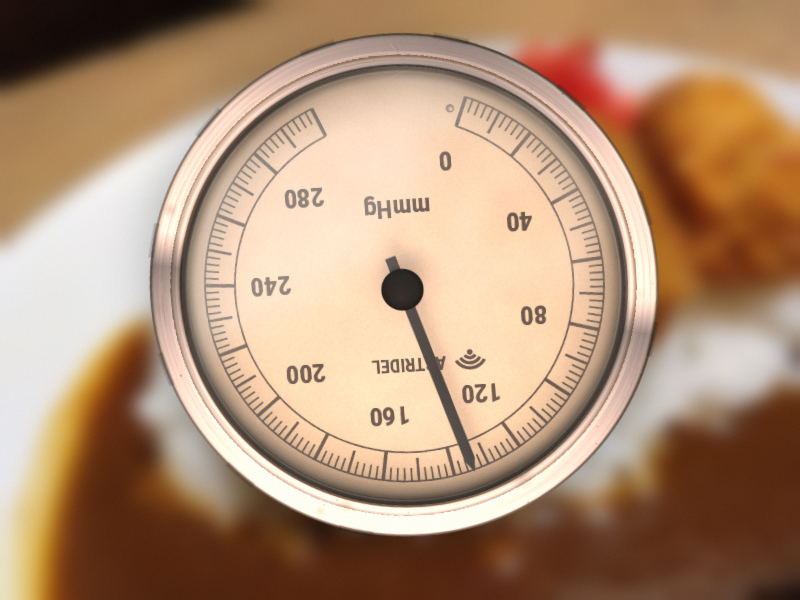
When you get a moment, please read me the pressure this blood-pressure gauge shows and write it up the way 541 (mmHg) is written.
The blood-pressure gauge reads 134 (mmHg)
